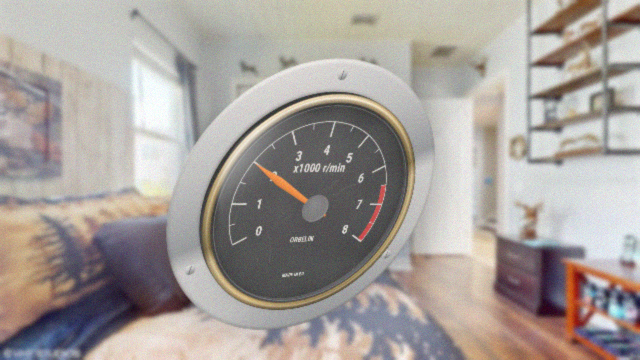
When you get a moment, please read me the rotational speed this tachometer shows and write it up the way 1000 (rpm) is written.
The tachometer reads 2000 (rpm)
